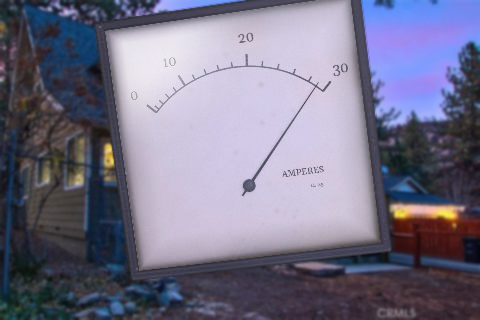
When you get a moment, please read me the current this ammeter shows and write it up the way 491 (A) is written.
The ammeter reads 29 (A)
